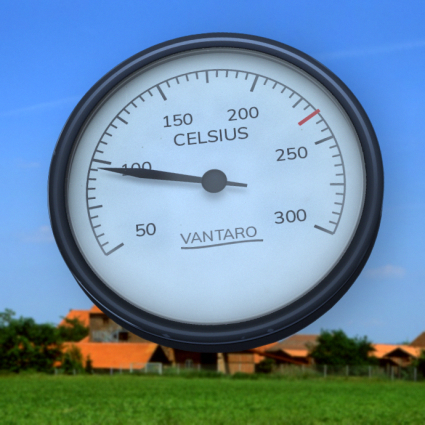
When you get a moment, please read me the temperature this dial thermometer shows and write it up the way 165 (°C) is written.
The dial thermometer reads 95 (°C)
